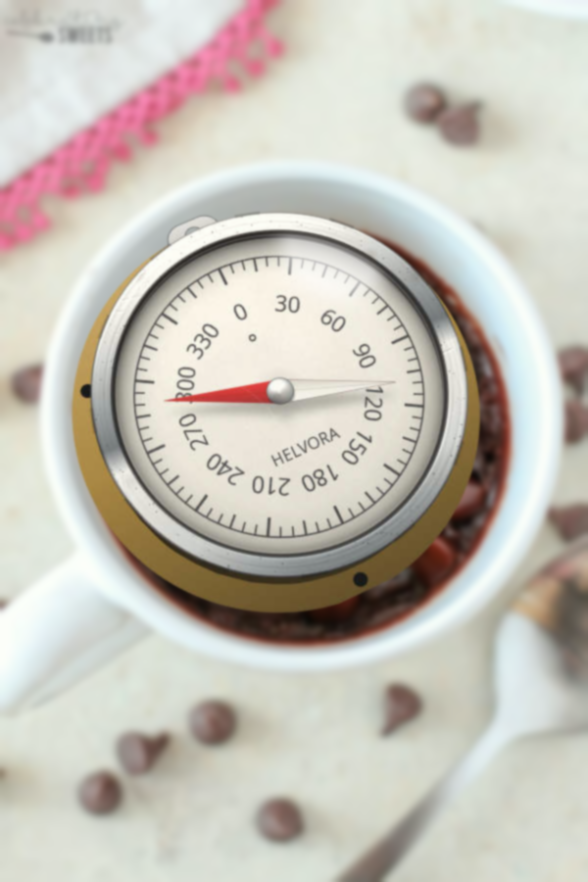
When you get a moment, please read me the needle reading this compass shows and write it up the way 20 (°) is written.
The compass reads 290 (°)
